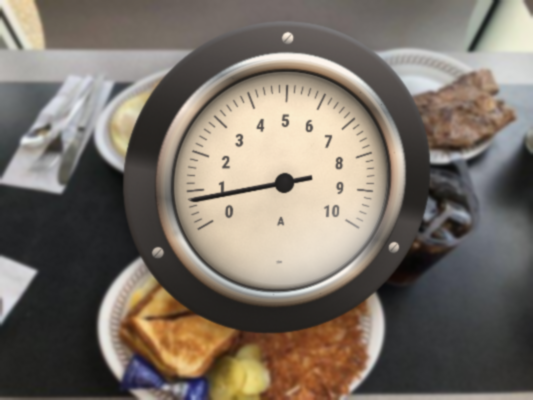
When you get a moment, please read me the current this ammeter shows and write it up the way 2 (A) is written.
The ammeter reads 0.8 (A)
